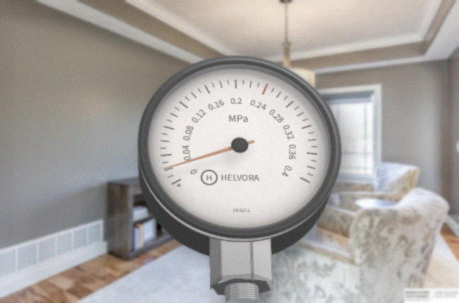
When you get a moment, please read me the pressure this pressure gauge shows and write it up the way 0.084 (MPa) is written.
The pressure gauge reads 0.02 (MPa)
